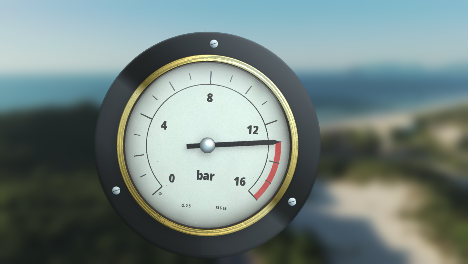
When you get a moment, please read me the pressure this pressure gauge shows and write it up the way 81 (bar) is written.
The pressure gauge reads 13 (bar)
